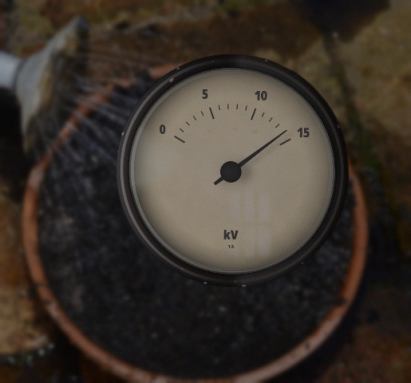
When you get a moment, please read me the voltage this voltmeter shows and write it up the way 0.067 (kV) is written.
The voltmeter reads 14 (kV)
